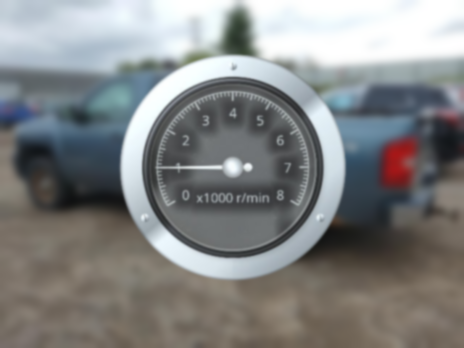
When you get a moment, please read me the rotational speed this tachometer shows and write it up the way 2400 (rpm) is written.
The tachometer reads 1000 (rpm)
